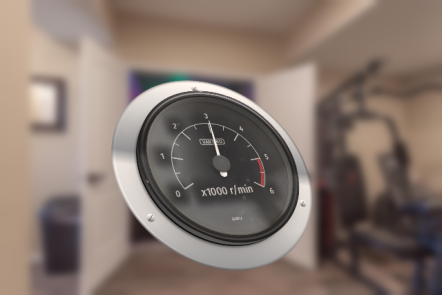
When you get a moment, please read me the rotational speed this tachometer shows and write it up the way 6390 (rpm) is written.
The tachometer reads 3000 (rpm)
